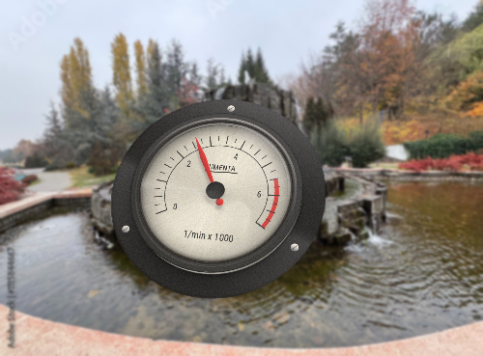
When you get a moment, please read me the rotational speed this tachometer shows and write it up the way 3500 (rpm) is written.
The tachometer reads 2625 (rpm)
